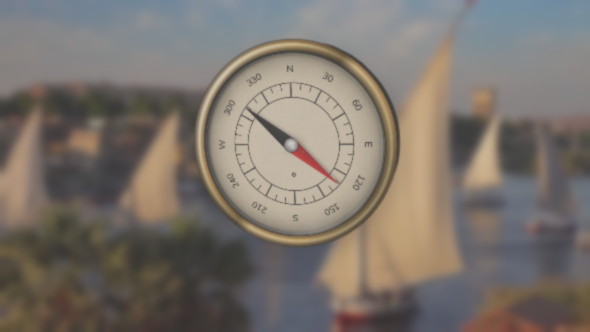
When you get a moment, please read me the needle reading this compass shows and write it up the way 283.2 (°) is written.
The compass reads 130 (°)
